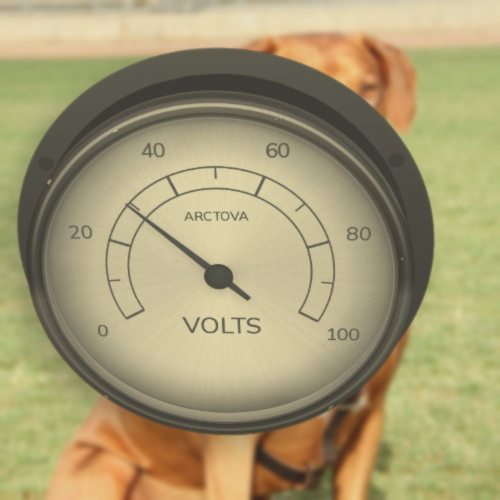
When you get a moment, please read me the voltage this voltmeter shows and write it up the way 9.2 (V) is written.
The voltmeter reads 30 (V)
